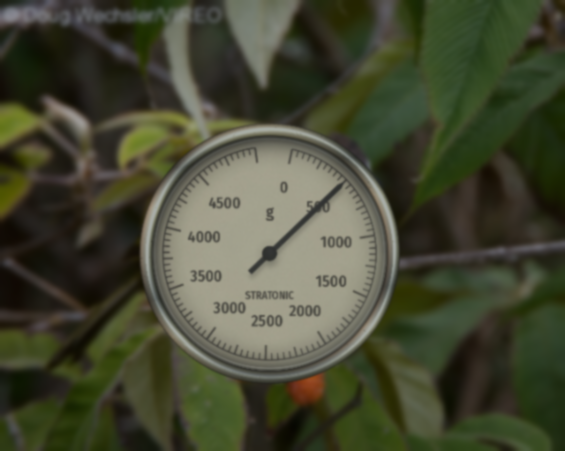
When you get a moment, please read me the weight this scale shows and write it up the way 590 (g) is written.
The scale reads 500 (g)
